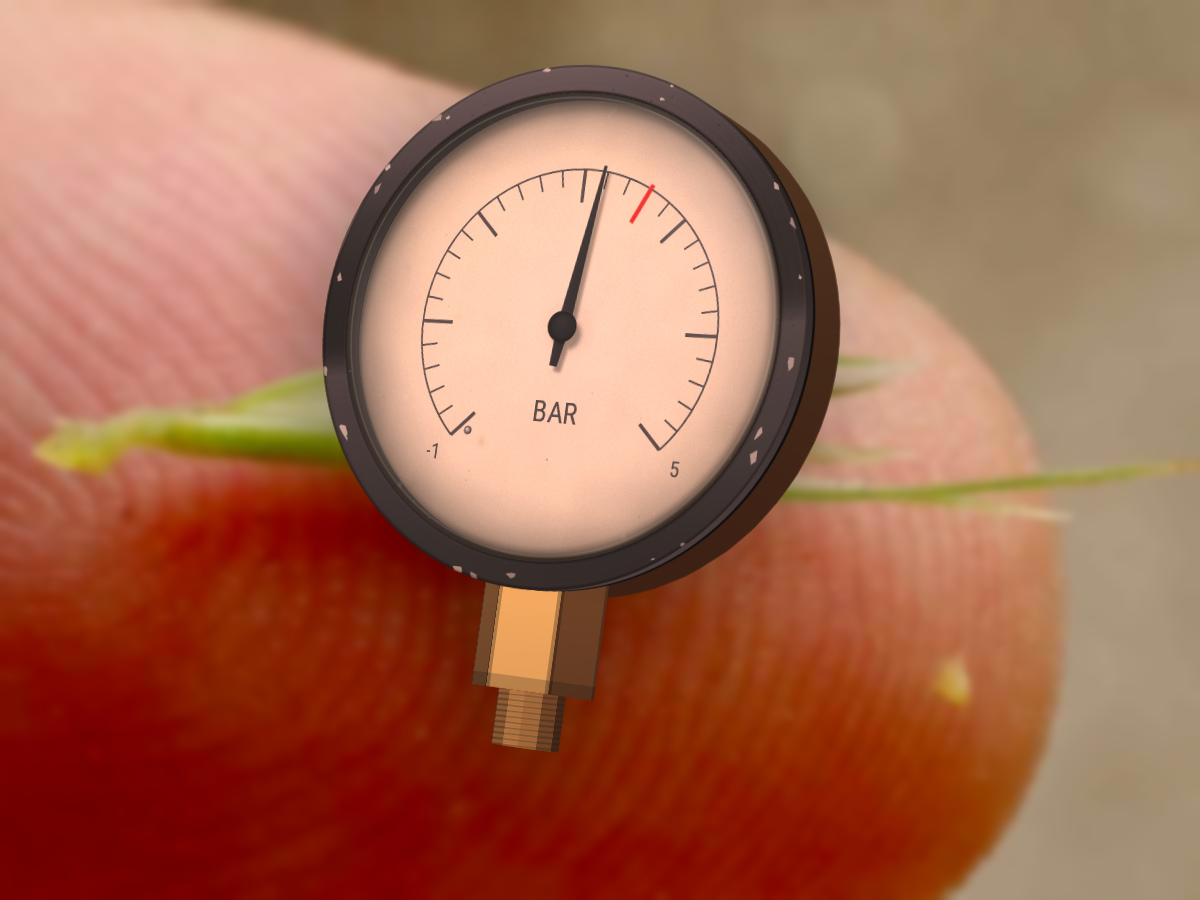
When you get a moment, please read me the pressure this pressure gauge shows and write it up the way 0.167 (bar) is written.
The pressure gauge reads 2.2 (bar)
